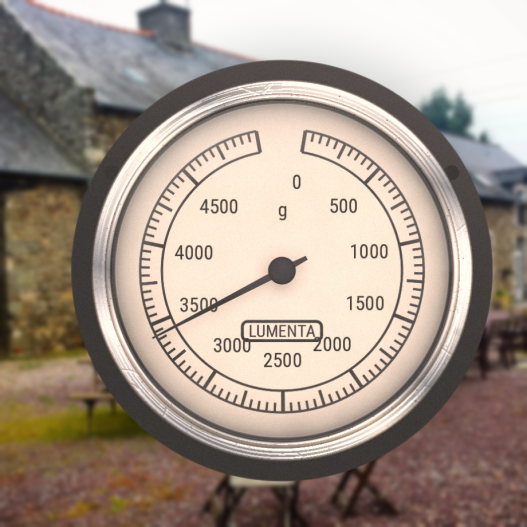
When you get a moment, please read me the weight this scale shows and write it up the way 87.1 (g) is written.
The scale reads 3425 (g)
